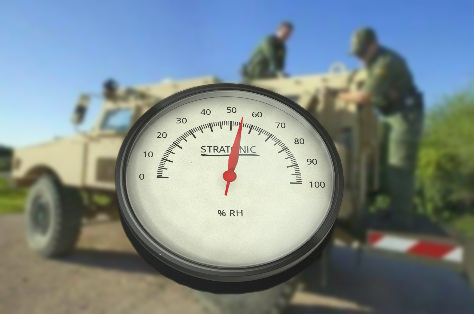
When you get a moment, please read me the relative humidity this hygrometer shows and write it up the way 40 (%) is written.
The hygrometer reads 55 (%)
